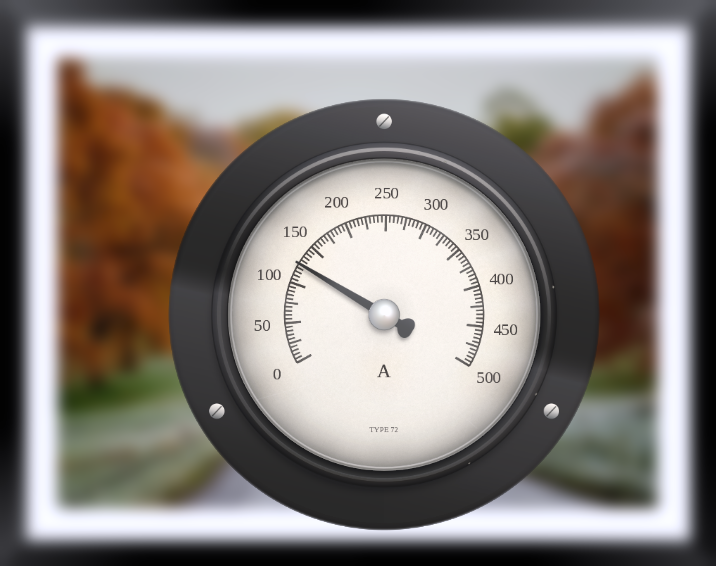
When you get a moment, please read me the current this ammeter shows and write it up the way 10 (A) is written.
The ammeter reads 125 (A)
